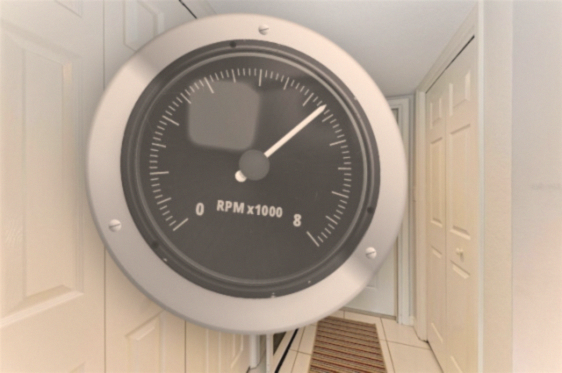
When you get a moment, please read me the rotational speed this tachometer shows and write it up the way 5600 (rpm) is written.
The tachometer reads 5300 (rpm)
